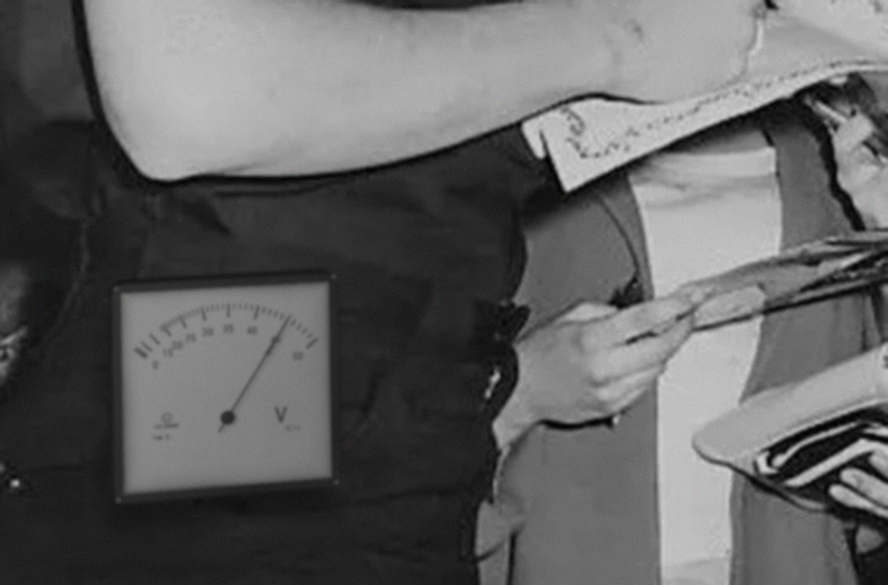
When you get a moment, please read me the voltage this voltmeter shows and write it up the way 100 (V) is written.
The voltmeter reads 45 (V)
